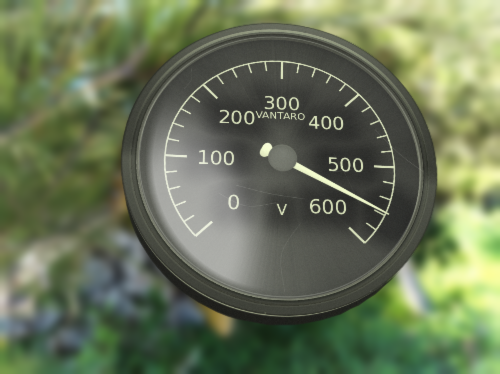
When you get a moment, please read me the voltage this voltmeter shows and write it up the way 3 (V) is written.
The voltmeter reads 560 (V)
